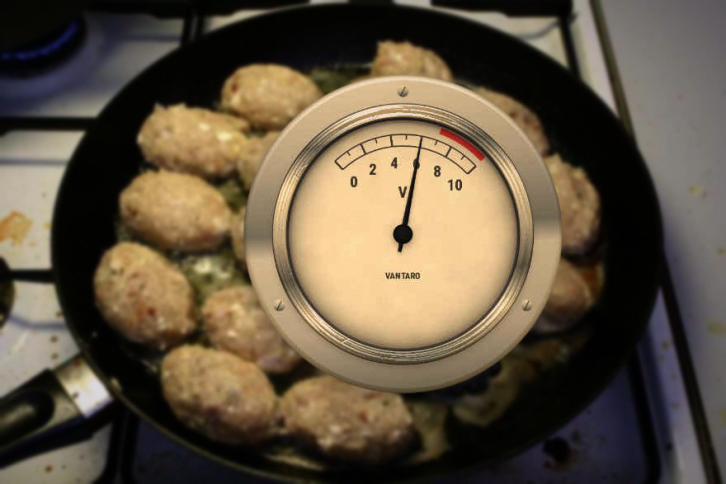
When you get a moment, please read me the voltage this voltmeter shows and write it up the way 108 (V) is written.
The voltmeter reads 6 (V)
